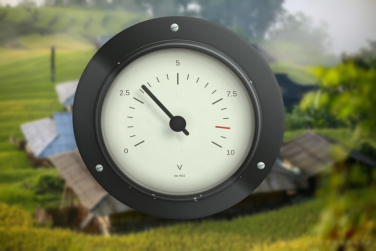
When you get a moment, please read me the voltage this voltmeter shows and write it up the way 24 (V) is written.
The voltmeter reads 3.25 (V)
